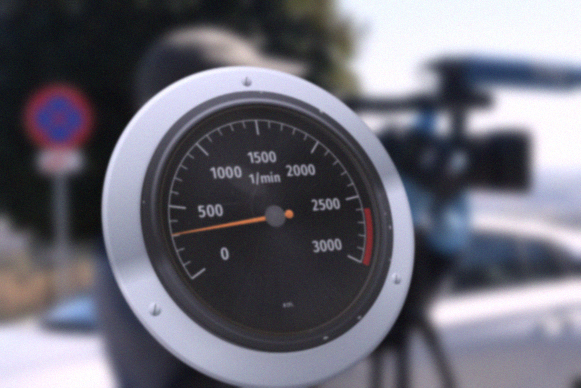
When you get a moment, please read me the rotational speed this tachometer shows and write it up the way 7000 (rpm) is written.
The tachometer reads 300 (rpm)
